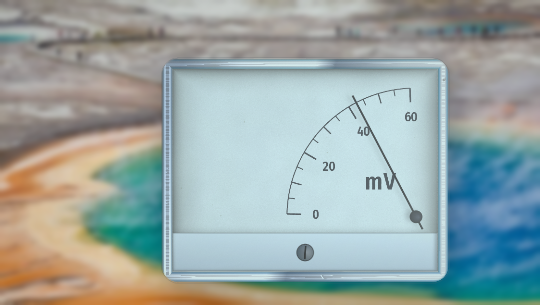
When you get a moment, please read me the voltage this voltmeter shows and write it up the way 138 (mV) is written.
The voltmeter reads 42.5 (mV)
